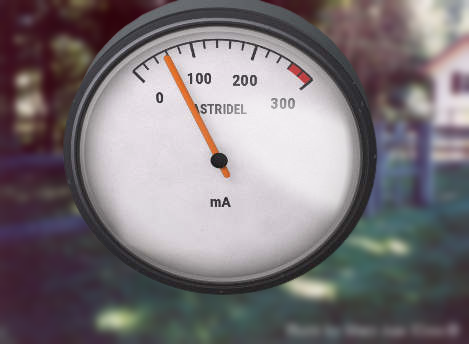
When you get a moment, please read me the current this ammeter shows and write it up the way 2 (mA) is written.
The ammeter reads 60 (mA)
